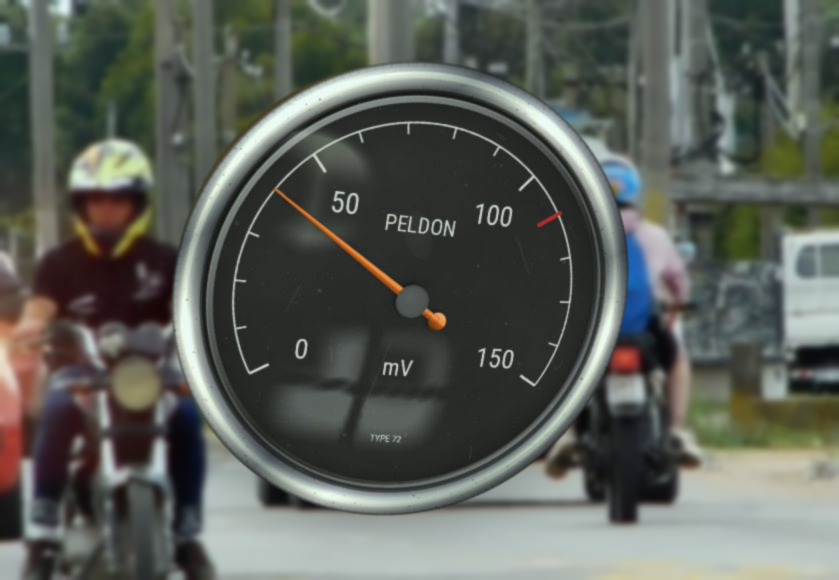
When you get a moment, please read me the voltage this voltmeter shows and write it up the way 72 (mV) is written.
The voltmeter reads 40 (mV)
